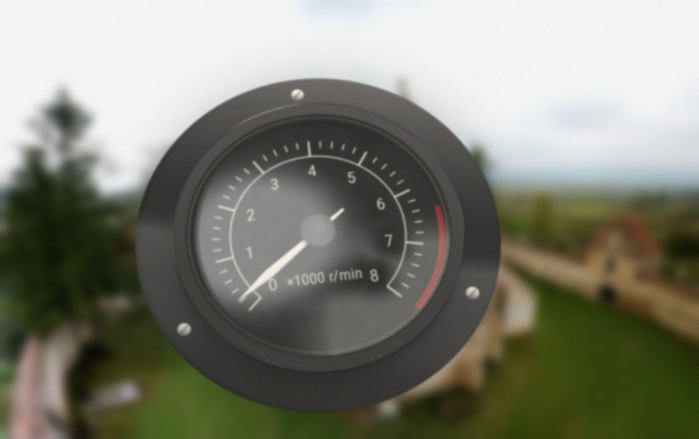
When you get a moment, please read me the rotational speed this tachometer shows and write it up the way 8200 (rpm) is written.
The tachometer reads 200 (rpm)
